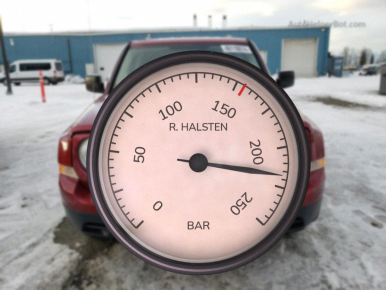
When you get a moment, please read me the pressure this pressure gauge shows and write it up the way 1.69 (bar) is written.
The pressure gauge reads 217.5 (bar)
